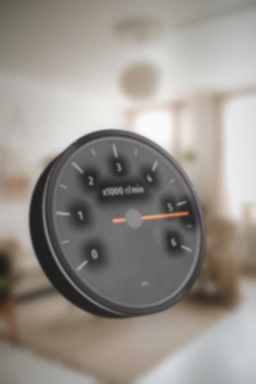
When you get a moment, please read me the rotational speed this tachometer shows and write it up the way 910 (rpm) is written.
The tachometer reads 5250 (rpm)
